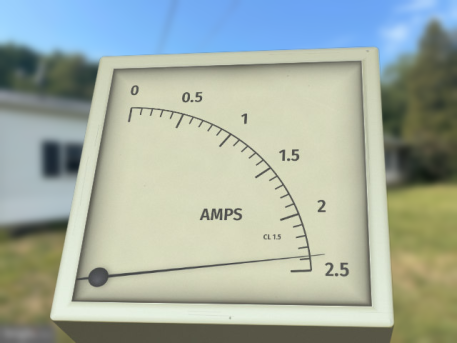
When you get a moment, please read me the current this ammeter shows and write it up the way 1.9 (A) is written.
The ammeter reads 2.4 (A)
